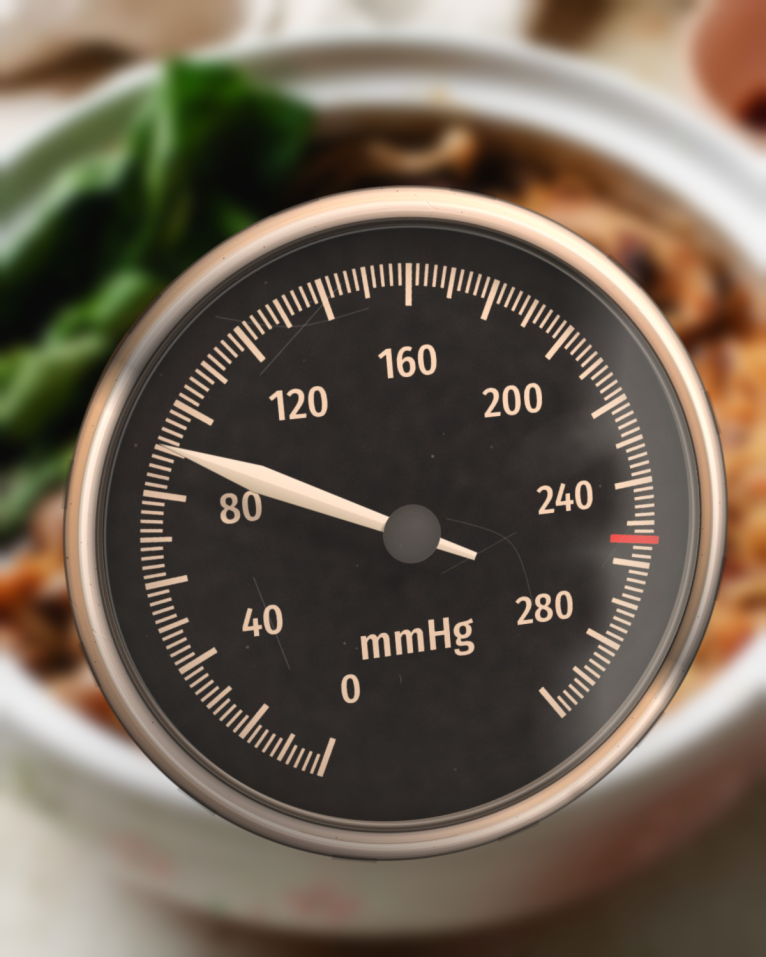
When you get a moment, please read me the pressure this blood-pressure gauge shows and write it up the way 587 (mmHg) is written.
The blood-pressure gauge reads 91 (mmHg)
